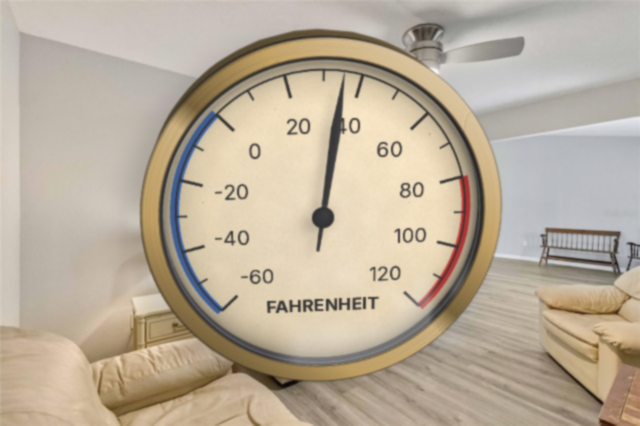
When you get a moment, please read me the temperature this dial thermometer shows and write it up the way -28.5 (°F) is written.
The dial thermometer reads 35 (°F)
